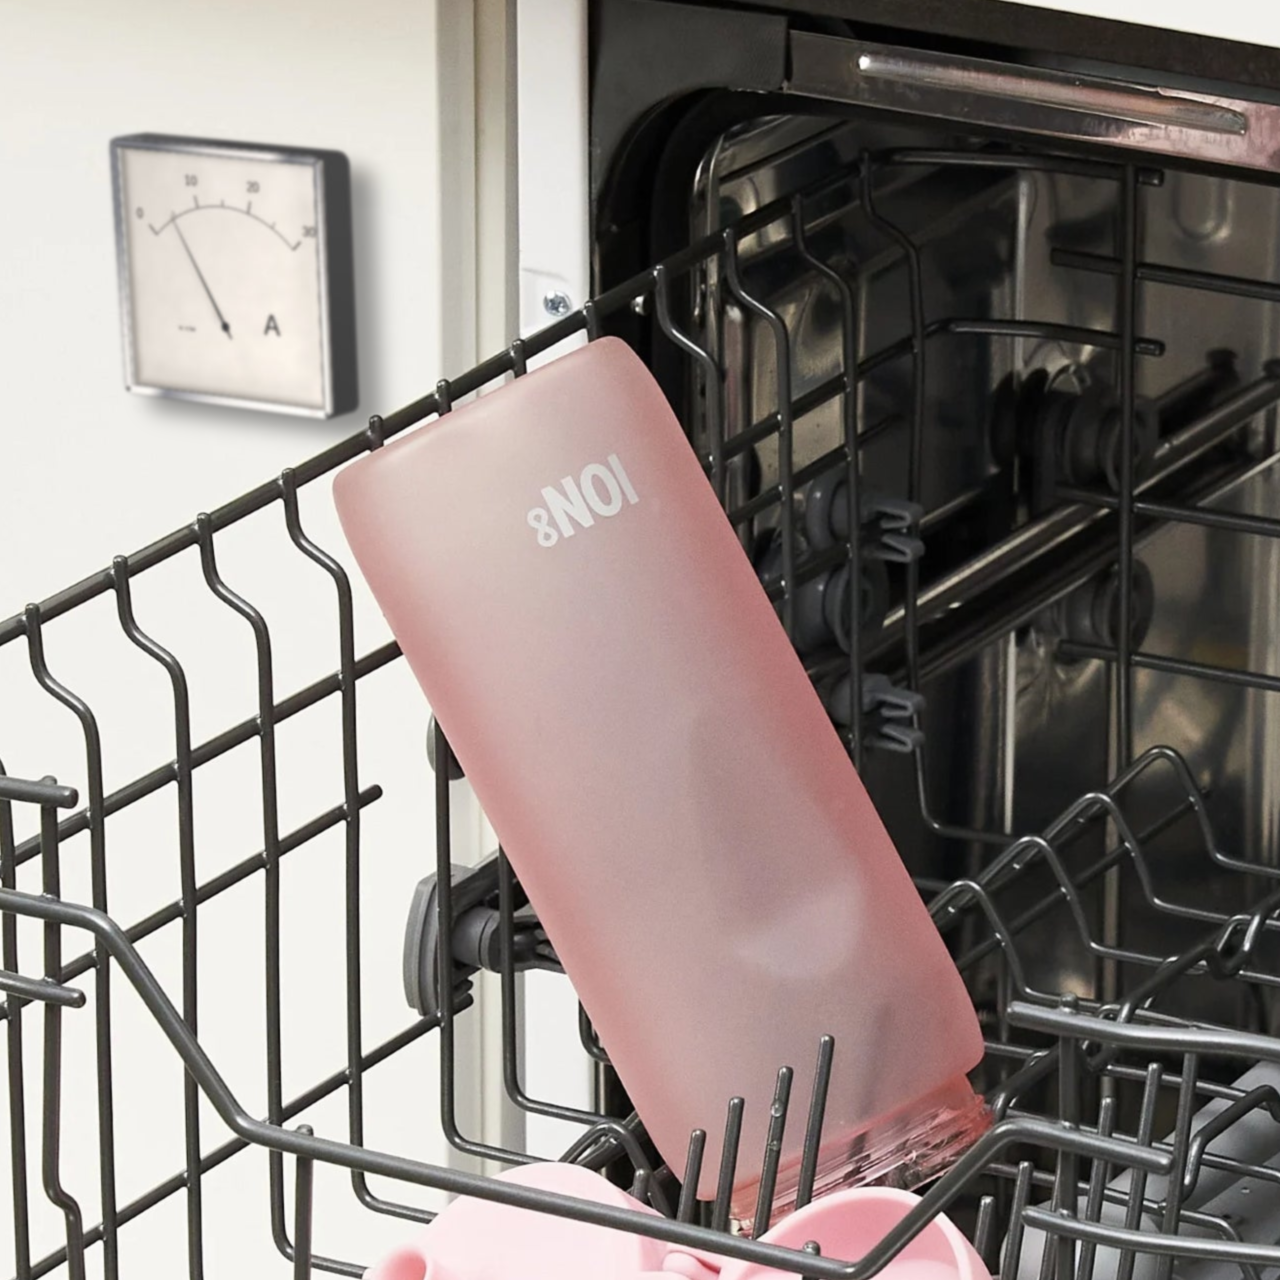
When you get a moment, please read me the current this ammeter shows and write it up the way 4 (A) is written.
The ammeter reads 5 (A)
